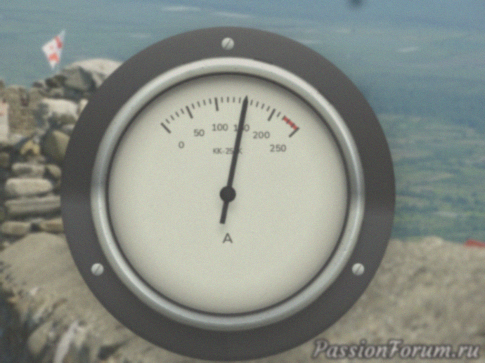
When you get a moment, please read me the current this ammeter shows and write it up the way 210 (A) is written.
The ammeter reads 150 (A)
